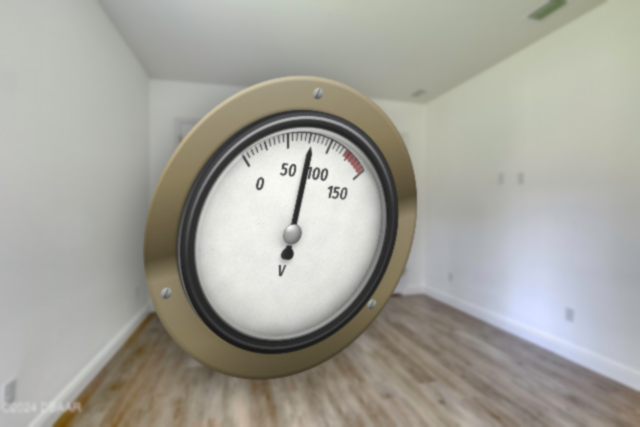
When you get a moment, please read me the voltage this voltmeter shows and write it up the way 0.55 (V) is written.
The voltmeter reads 75 (V)
